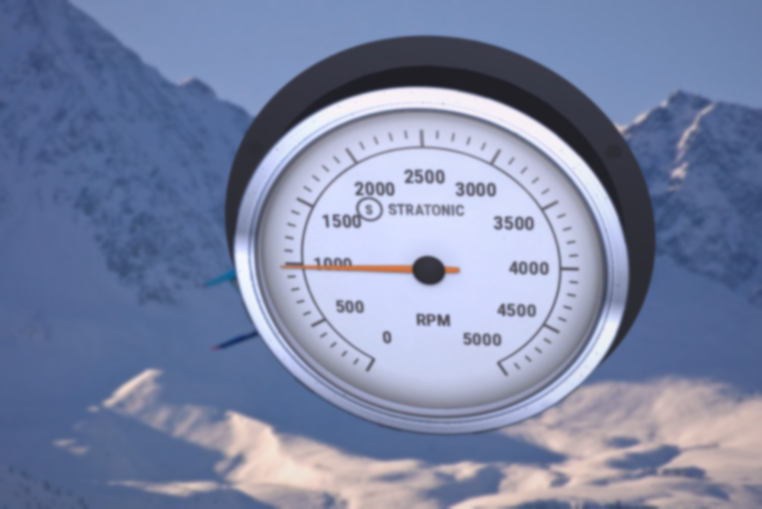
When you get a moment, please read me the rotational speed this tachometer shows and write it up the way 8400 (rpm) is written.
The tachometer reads 1000 (rpm)
